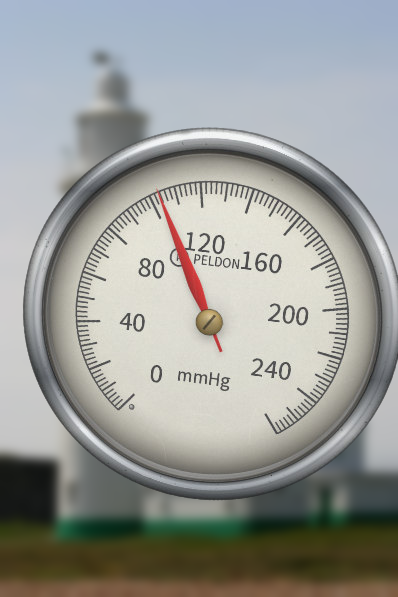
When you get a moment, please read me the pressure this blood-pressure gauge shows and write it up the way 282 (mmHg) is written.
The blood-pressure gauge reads 104 (mmHg)
